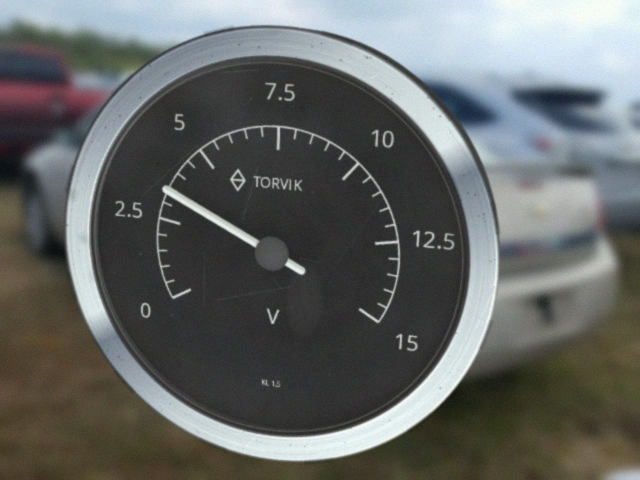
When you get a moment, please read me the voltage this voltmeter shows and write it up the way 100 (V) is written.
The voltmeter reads 3.5 (V)
